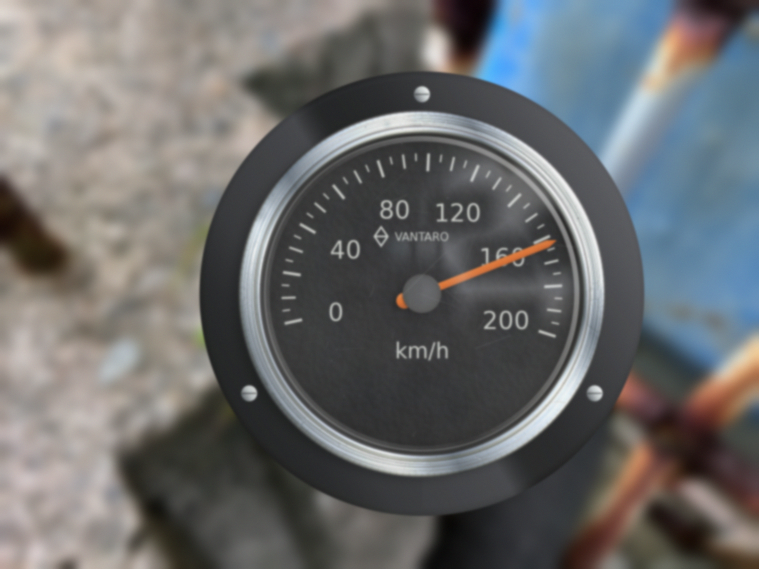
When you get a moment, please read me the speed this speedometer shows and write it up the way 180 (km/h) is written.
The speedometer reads 162.5 (km/h)
